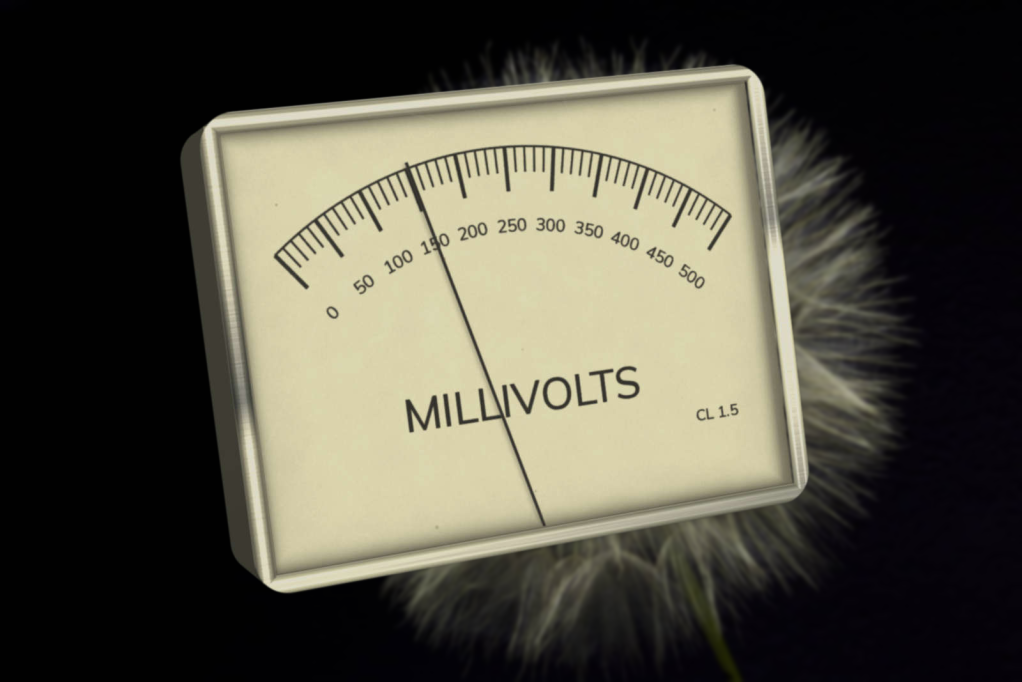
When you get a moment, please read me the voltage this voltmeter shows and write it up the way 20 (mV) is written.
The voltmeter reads 150 (mV)
